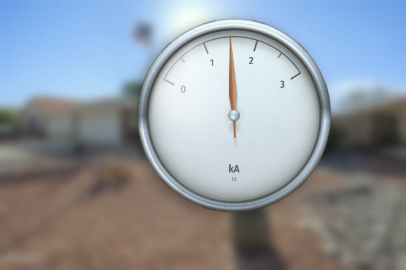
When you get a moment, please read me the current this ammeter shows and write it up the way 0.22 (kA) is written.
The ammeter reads 1.5 (kA)
